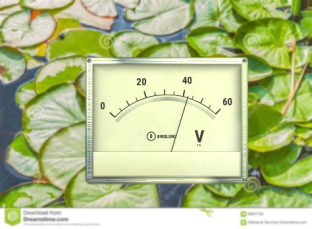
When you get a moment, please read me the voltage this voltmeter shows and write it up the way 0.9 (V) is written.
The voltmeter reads 42.5 (V)
